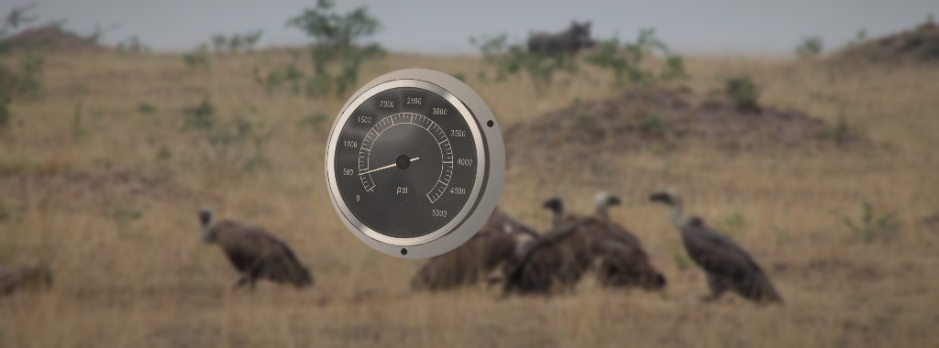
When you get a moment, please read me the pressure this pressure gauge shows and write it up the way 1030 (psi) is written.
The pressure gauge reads 400 (psi)
